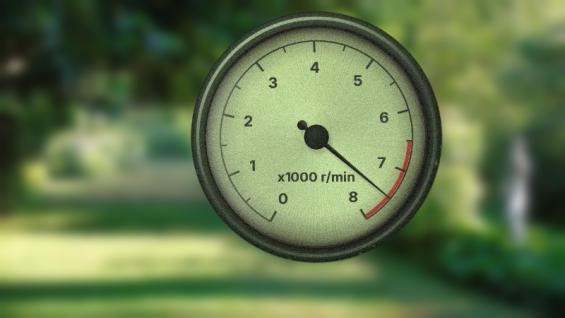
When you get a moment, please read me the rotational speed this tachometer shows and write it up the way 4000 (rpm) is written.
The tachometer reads 7500 (rpm)
